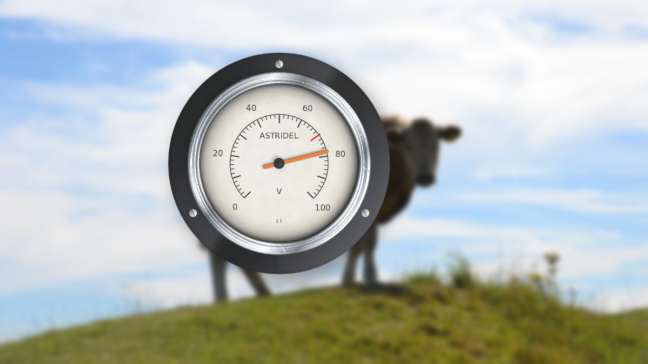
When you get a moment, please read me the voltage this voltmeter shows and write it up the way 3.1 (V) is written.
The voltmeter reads 78 (V)
